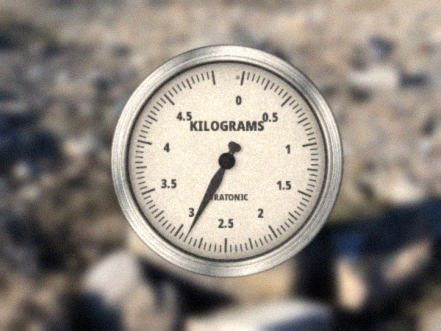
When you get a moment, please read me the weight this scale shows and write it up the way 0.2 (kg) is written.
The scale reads 2.9 (kg)
